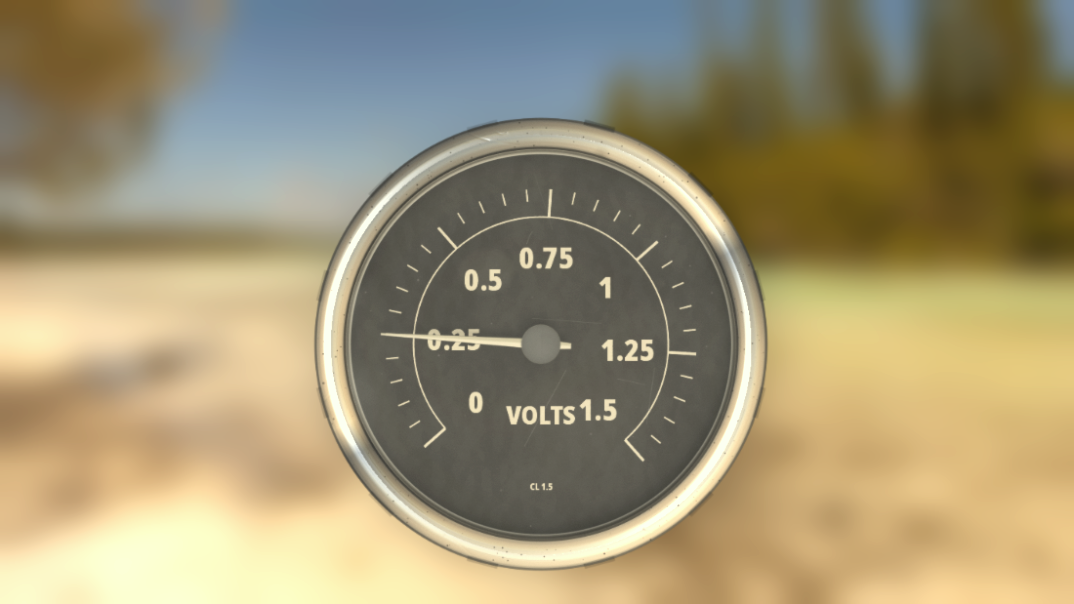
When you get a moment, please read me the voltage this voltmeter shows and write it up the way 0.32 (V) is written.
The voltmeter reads 0.25 (V)
